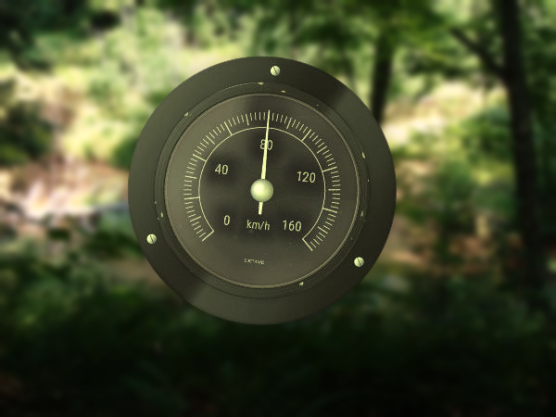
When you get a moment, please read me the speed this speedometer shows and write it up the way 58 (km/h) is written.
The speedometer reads 80 (km/h)
